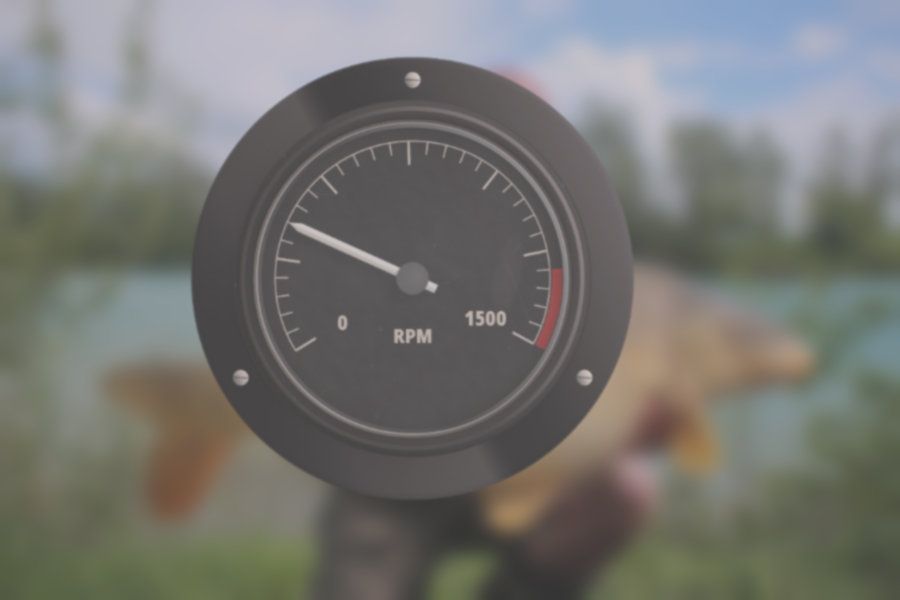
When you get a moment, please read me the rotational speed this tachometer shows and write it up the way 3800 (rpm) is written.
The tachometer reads 350 (rpm)
